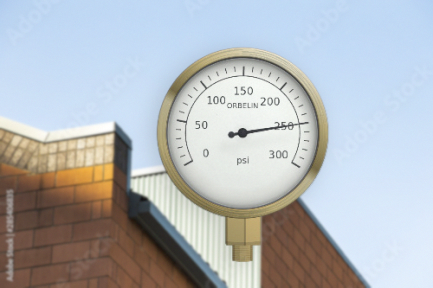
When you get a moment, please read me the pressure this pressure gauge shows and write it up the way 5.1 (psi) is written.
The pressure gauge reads 250 (psi)
